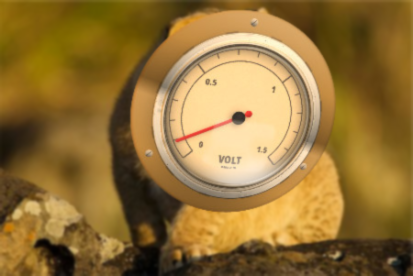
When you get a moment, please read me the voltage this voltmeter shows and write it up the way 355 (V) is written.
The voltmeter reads 0.1 (V)
